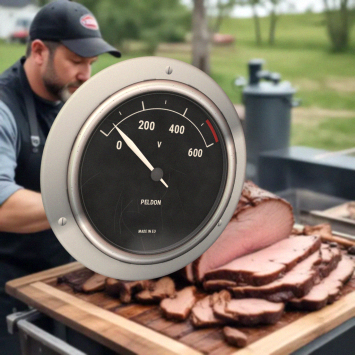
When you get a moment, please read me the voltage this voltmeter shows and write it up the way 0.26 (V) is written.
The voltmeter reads 50 (V)
